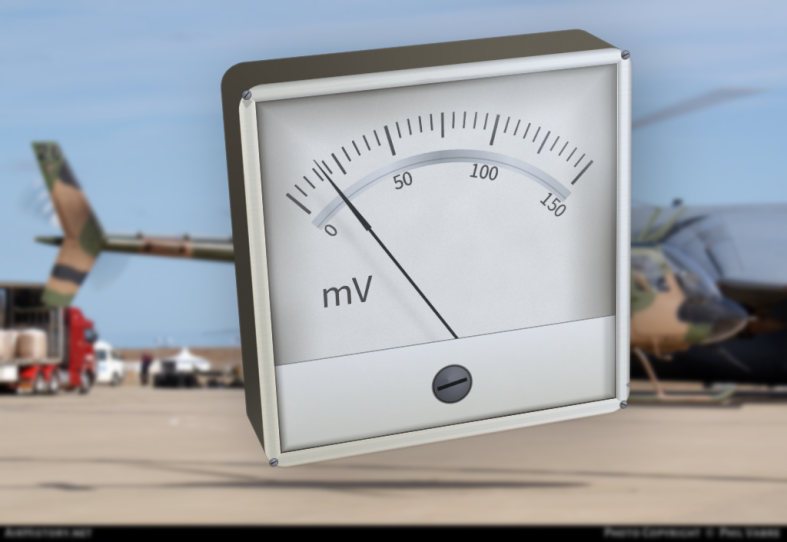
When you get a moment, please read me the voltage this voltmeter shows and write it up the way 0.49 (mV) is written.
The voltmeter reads 17.5 (mV)
